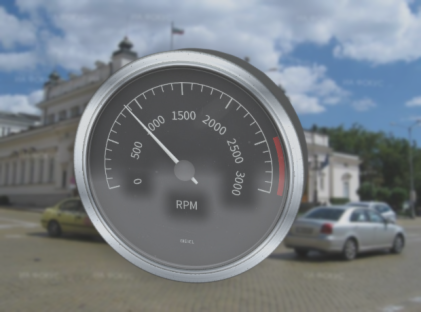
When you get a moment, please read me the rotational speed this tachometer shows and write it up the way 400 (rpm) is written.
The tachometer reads 900 (rpm)
